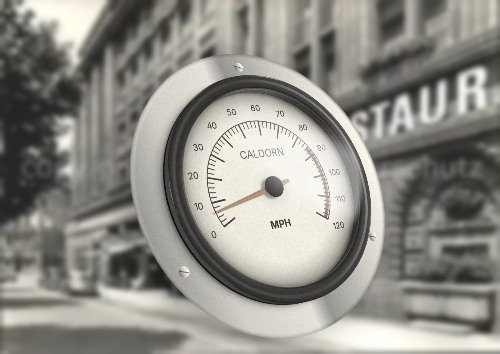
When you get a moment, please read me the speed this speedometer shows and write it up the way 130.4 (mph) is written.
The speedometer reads 6 (mph)
